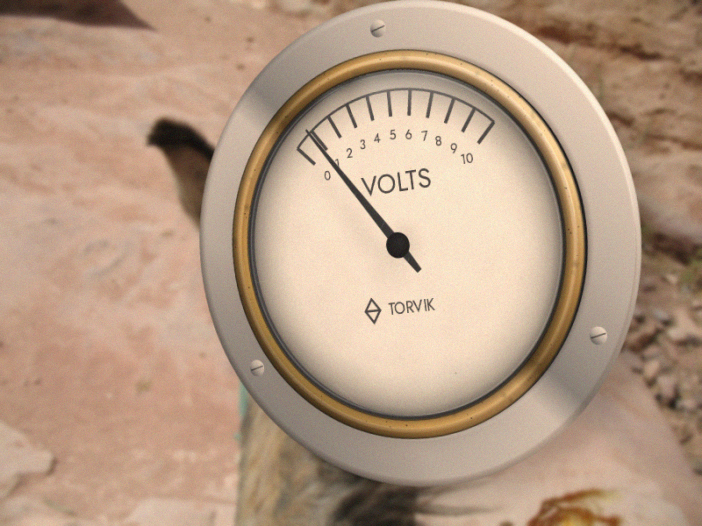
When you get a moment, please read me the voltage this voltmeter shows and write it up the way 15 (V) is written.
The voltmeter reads 1 (V)
